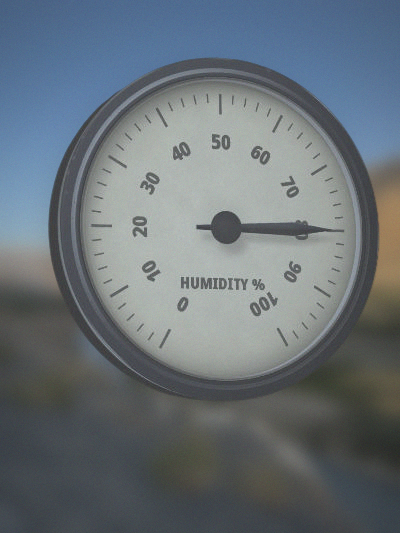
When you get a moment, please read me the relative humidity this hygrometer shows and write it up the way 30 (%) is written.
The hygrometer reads 80 (%)
